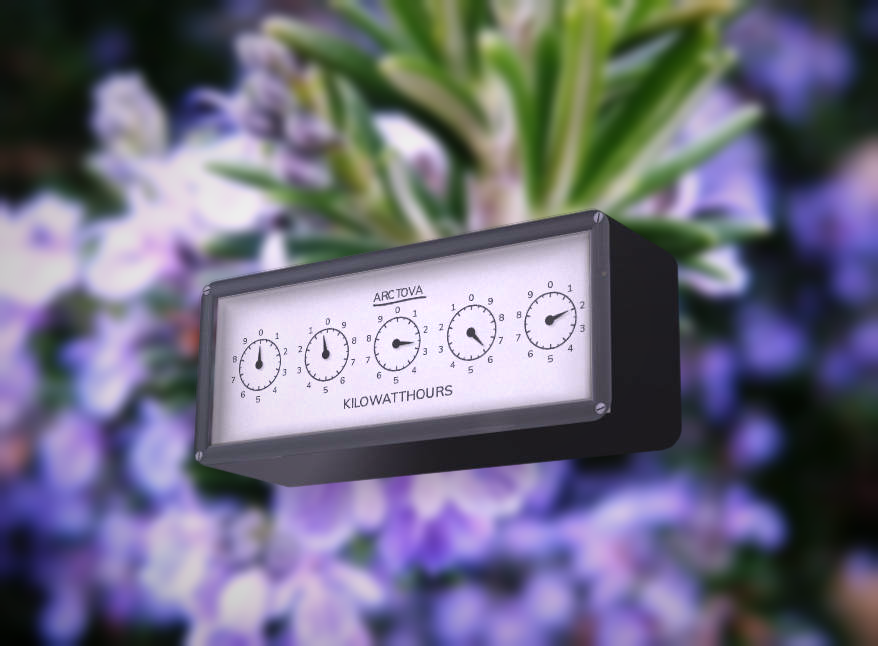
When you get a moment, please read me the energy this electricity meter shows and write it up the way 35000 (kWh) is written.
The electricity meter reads 262 (kWh)
